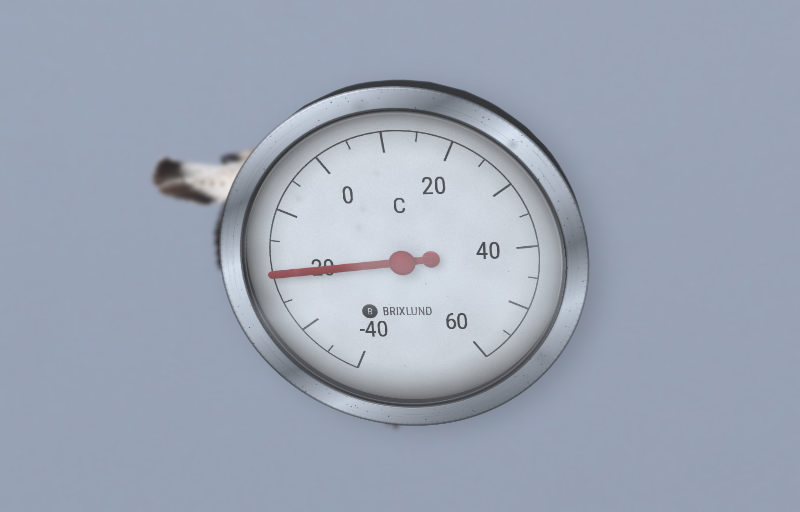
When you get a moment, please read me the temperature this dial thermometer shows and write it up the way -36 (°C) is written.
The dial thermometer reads -20 (°C)
